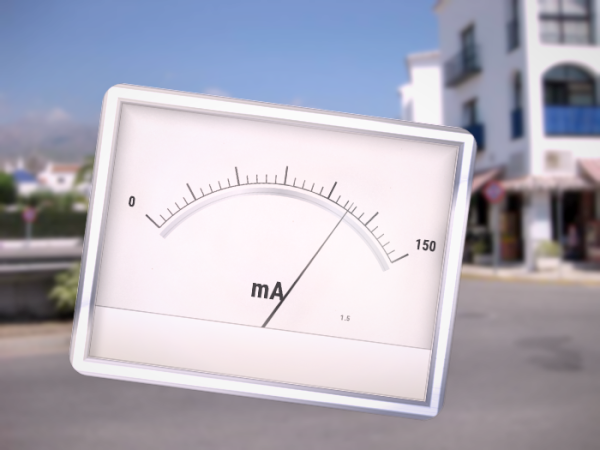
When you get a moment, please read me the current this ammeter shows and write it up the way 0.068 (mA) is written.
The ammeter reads 112.5 (mA)
